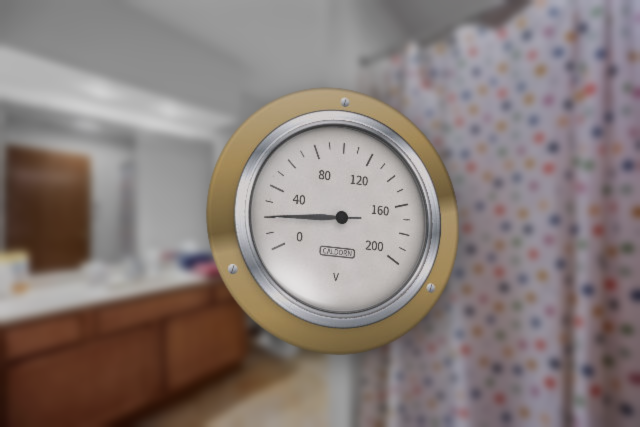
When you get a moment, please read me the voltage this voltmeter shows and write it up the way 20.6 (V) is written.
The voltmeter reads 20 (V)
